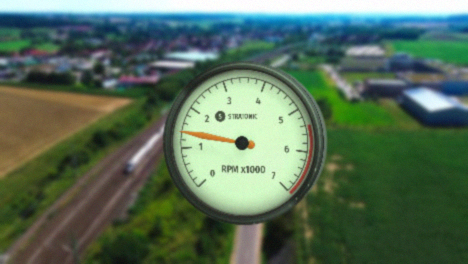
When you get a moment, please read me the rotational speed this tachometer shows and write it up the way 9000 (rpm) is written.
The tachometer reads 1400 (rpm)
